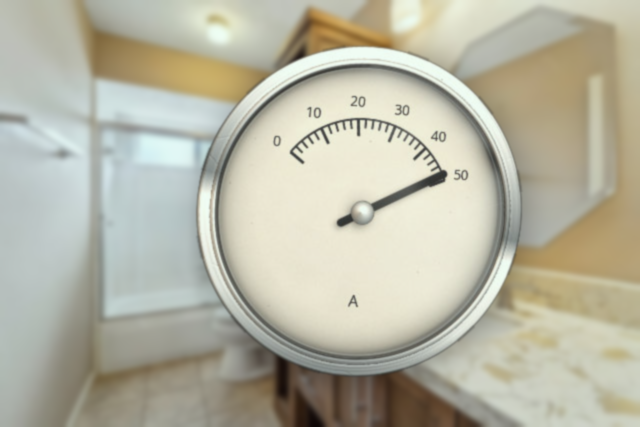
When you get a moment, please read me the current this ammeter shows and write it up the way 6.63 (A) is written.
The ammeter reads 48 (A)
